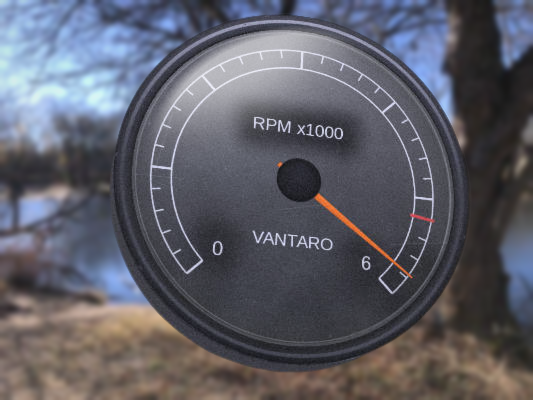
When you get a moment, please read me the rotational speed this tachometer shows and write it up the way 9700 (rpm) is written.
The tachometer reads 5800 (rpm)
